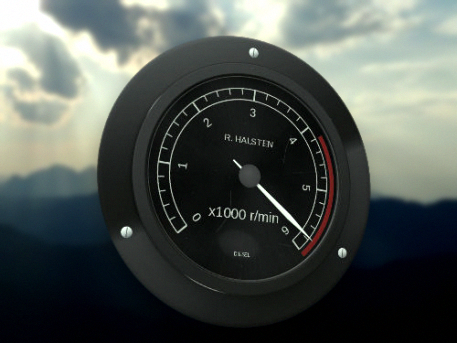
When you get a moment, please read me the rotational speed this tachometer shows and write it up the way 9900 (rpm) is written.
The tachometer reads 5800 (rpm)
